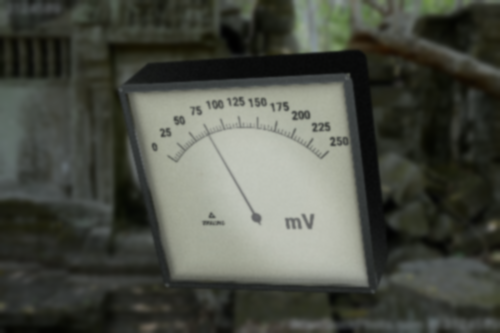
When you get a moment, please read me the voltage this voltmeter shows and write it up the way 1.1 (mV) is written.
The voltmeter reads 75 (mV)
